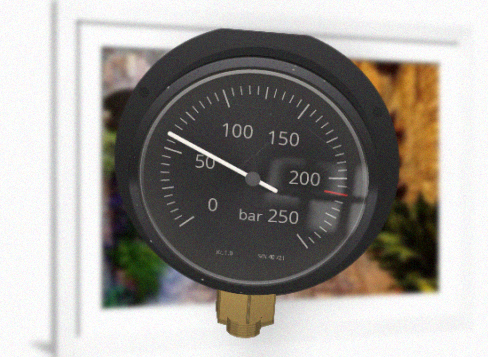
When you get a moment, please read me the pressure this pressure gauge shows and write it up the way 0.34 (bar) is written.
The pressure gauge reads 60 (bar)
